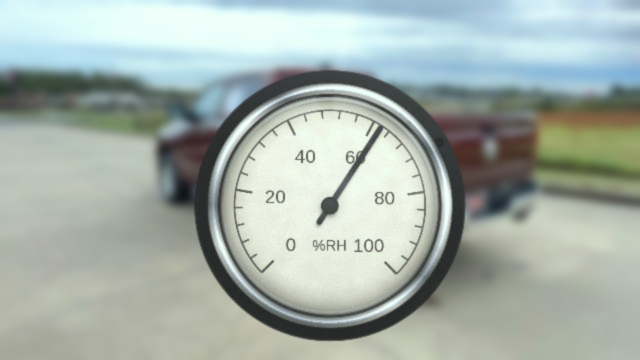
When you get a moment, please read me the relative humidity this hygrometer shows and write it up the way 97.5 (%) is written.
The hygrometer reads 62 (%)
